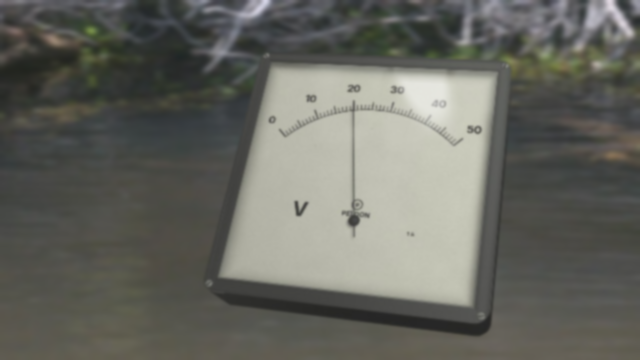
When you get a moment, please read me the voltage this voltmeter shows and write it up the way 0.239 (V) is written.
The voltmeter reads 20 (V)
